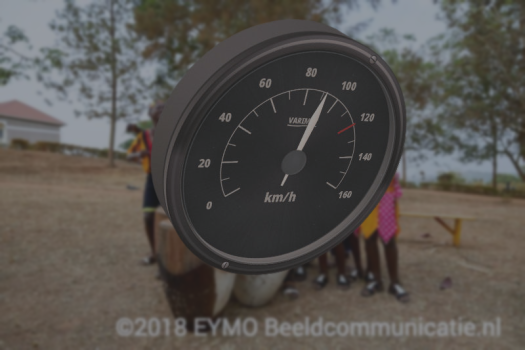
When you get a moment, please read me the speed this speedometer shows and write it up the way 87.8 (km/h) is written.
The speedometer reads 90 (km/h)
